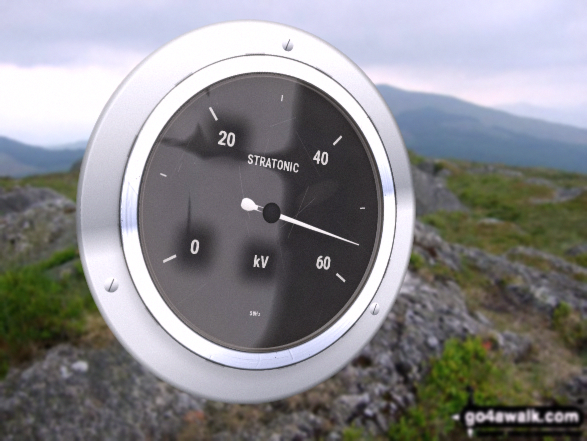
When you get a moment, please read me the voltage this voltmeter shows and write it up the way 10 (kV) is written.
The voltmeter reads 55 (kV)
